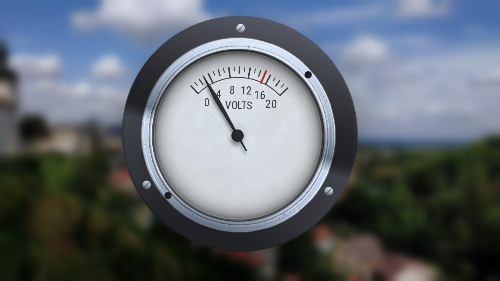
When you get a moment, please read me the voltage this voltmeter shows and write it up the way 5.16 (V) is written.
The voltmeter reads 3 (V)
